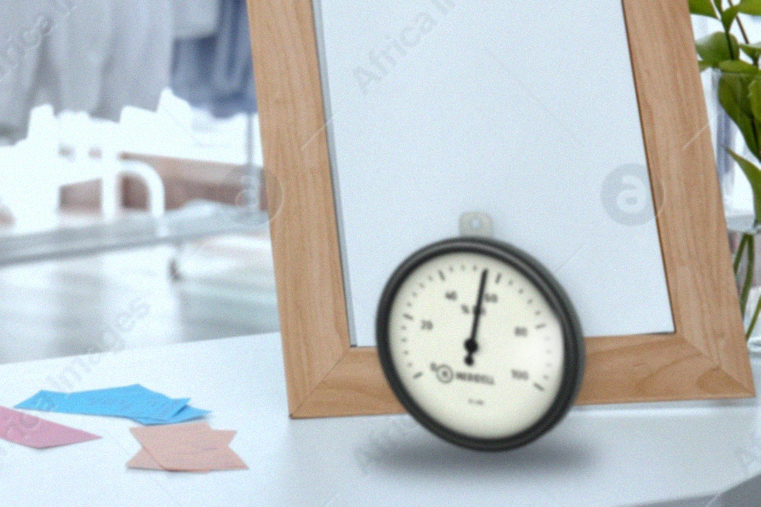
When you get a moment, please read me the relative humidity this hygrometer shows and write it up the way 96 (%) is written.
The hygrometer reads 56 (%)
